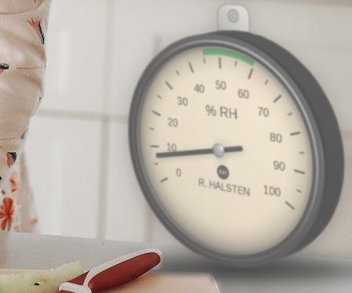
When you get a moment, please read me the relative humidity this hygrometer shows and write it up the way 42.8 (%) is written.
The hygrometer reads 7.5 (%)
